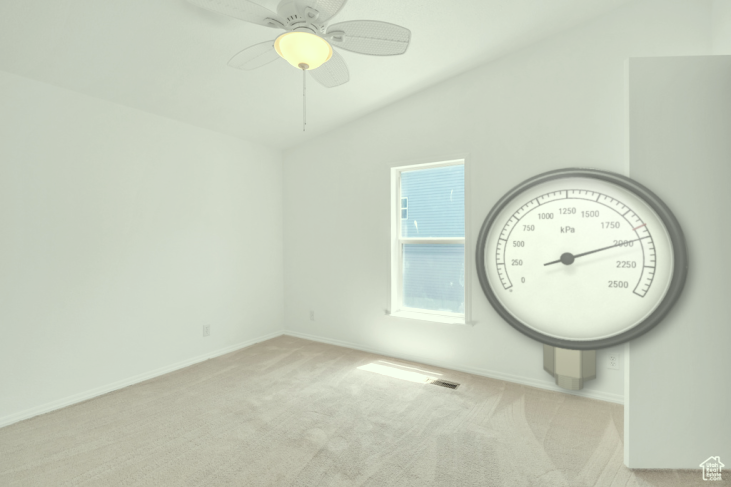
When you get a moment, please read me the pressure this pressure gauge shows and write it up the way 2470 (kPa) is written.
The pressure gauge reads 2000 (kPa)
